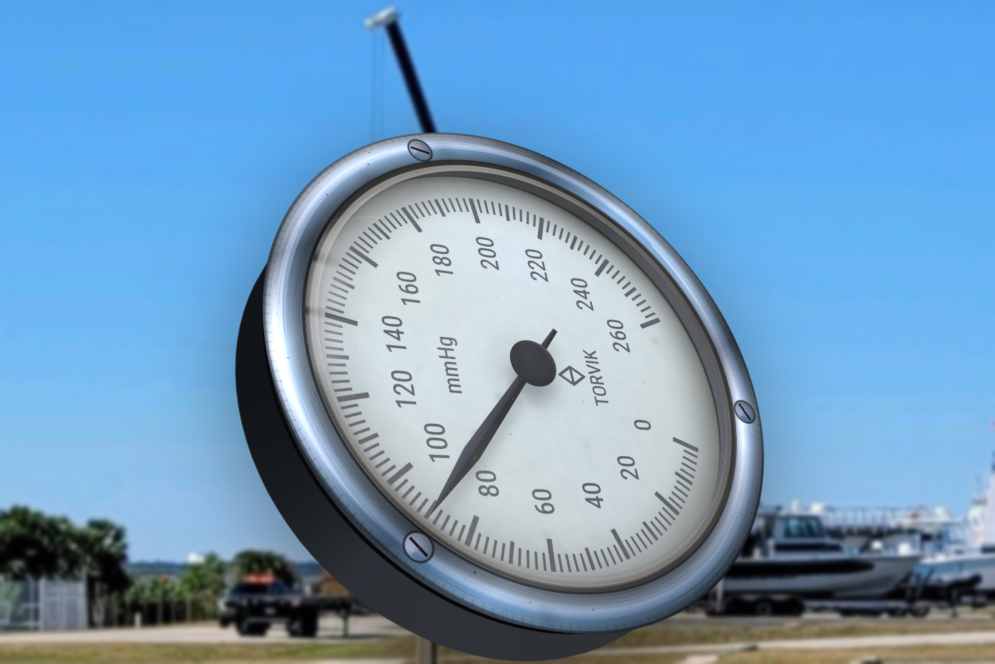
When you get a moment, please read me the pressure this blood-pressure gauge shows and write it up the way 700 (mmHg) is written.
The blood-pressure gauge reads 90 (mmHg)
